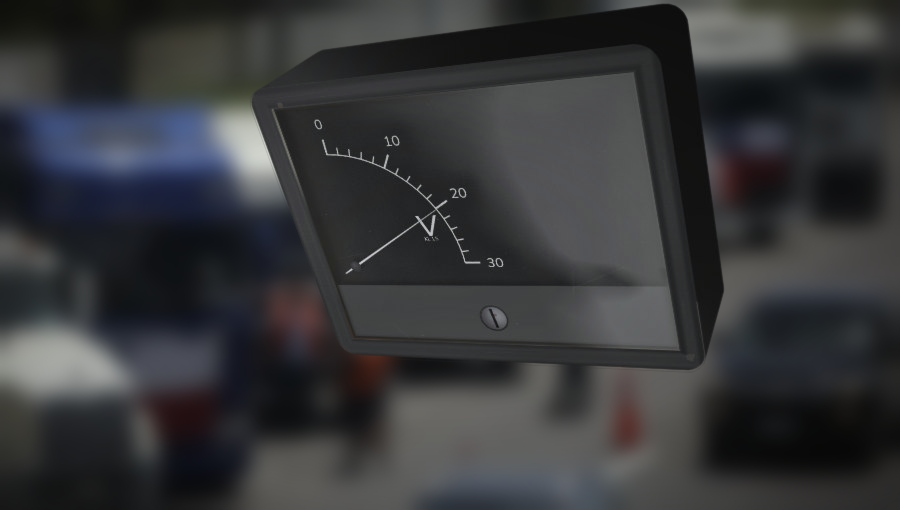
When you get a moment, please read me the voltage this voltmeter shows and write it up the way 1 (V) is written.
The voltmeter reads 20 (V)
